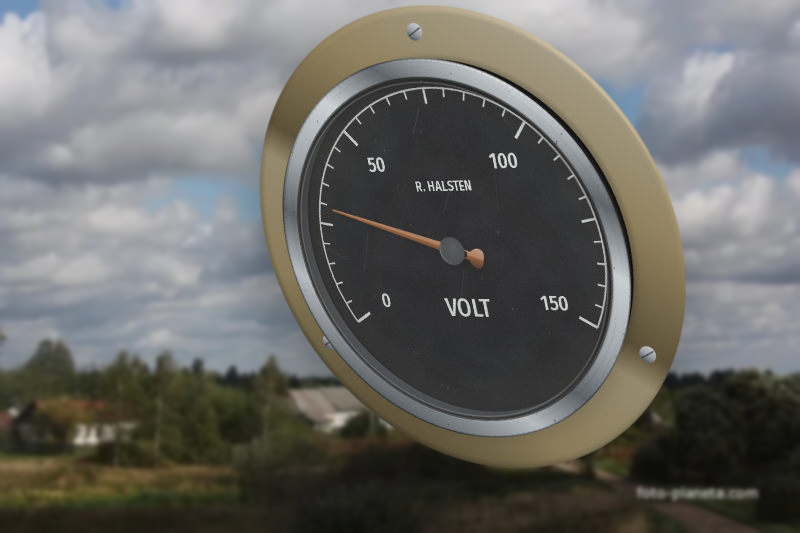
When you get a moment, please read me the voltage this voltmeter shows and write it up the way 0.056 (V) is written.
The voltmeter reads 30 (V)
